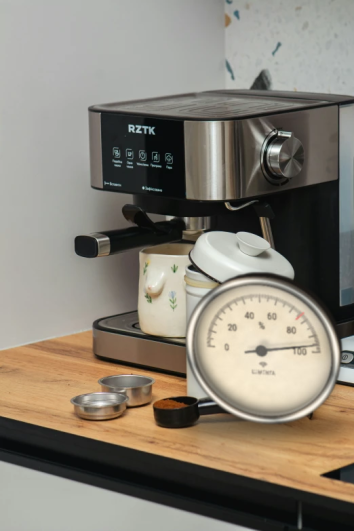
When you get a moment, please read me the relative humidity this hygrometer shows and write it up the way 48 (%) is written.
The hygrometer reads 95 (%)
